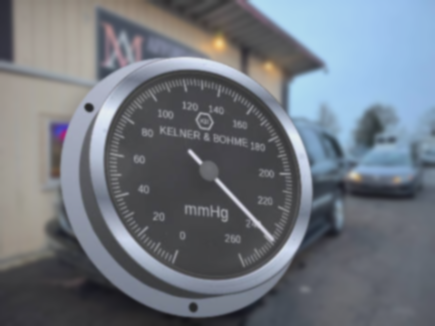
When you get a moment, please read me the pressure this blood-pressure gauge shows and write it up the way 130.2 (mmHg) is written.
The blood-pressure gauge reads 240 (mmHg)
